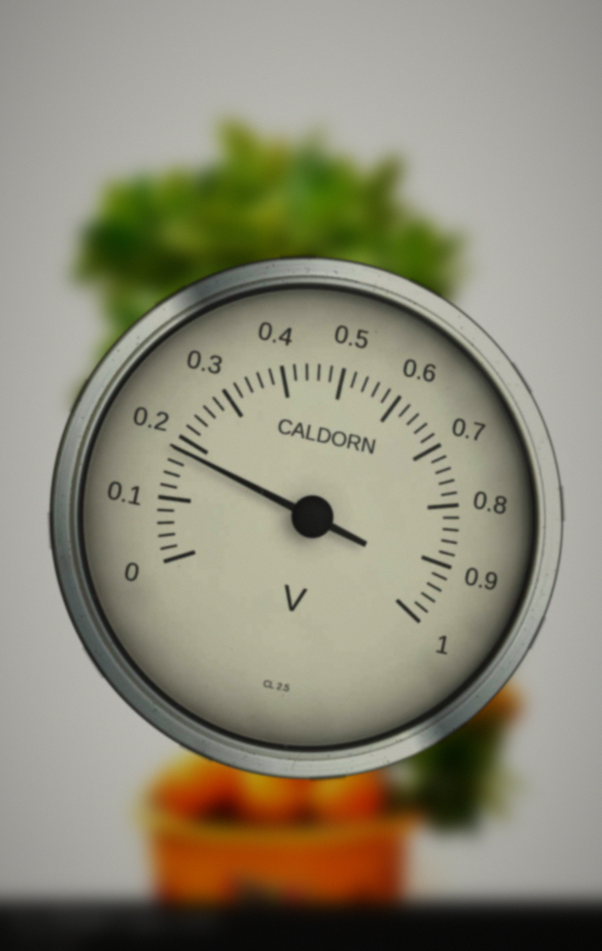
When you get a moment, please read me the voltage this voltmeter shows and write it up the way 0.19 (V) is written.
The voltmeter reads 0.18 (V)
